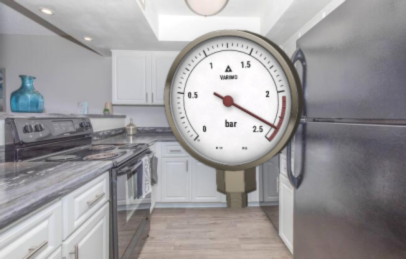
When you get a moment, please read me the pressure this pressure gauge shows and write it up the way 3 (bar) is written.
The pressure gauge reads 2.35 (bar)
